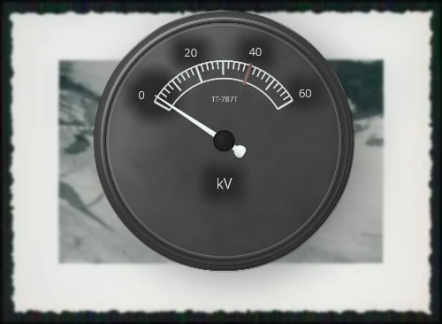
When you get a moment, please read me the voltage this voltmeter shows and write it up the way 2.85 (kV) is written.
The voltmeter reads 2 (kV)
